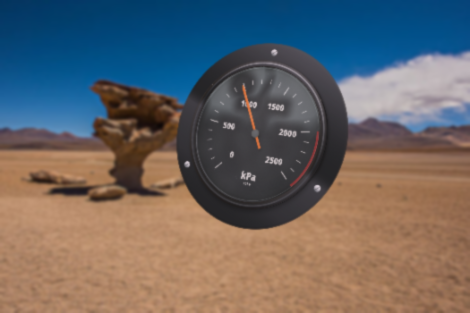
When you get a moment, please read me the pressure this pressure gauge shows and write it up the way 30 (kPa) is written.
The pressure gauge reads 1000 (kPa)
